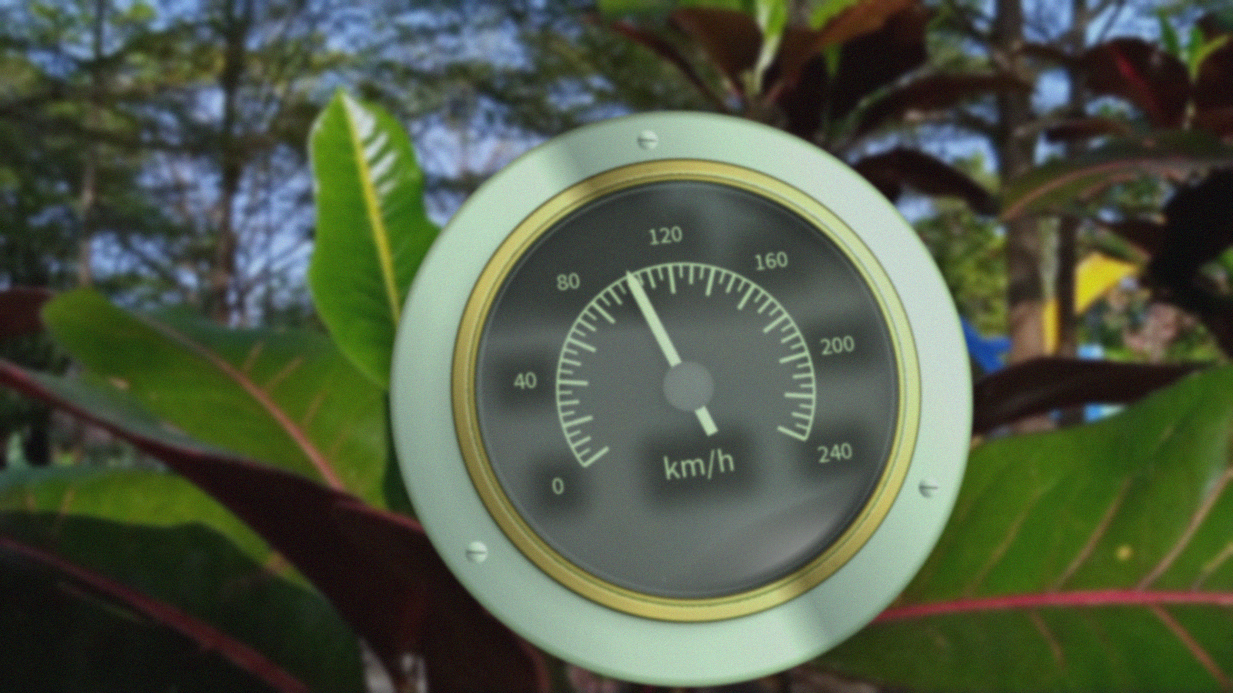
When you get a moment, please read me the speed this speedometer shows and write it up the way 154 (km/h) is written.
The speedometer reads 100 (km/h)
